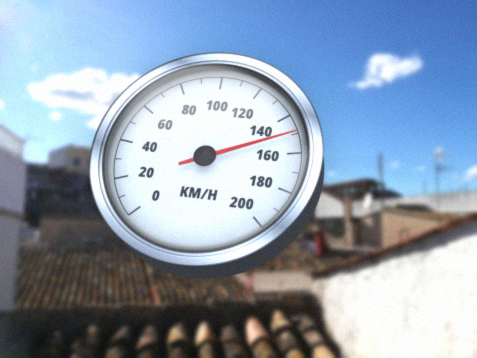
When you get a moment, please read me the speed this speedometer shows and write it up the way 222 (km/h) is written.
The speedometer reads 150 (km/h)
